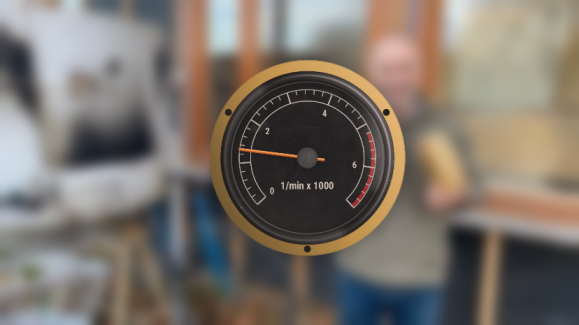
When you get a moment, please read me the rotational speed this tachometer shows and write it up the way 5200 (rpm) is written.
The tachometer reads 1300 (rpm)
